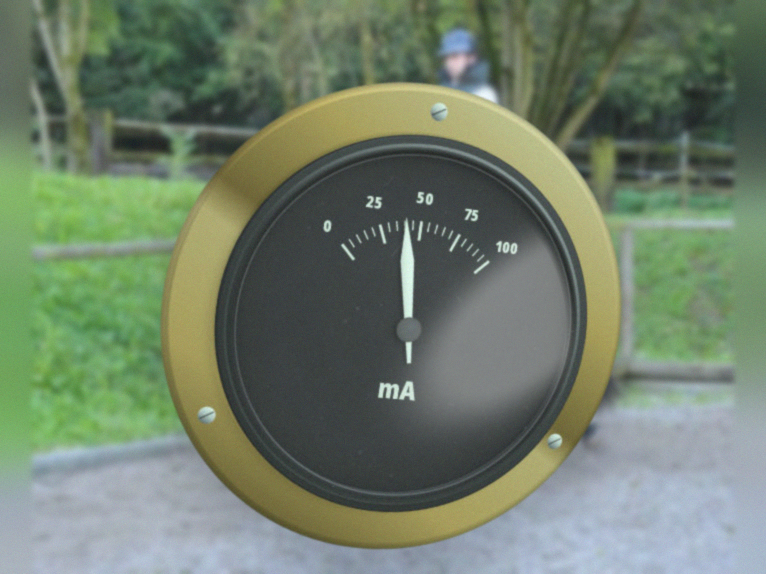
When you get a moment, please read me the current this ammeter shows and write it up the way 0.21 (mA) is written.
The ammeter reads 40 (mA)
